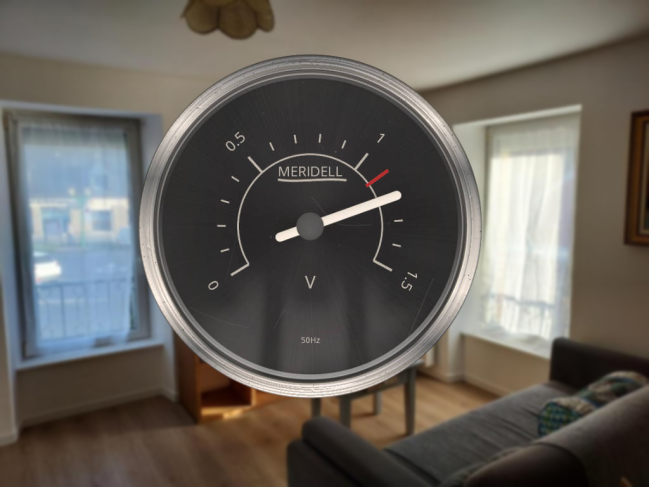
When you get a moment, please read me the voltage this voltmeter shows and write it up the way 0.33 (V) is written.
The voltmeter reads 1.2 (V)
